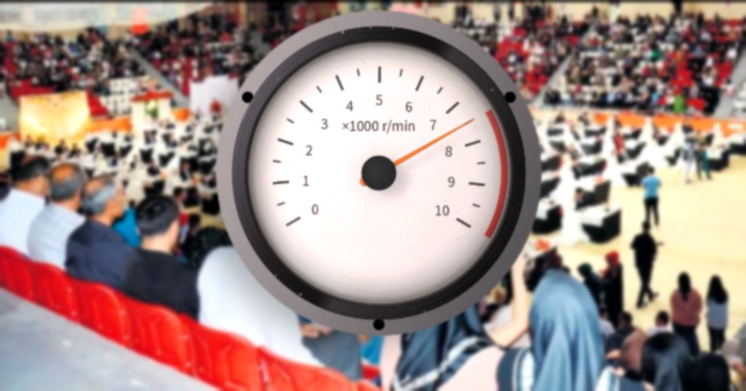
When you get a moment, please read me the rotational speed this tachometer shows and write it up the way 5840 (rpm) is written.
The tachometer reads 7500 (rpm)
